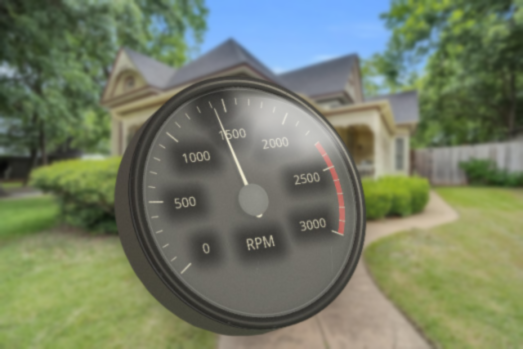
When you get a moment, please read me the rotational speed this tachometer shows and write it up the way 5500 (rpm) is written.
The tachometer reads 1400 (rpm)
